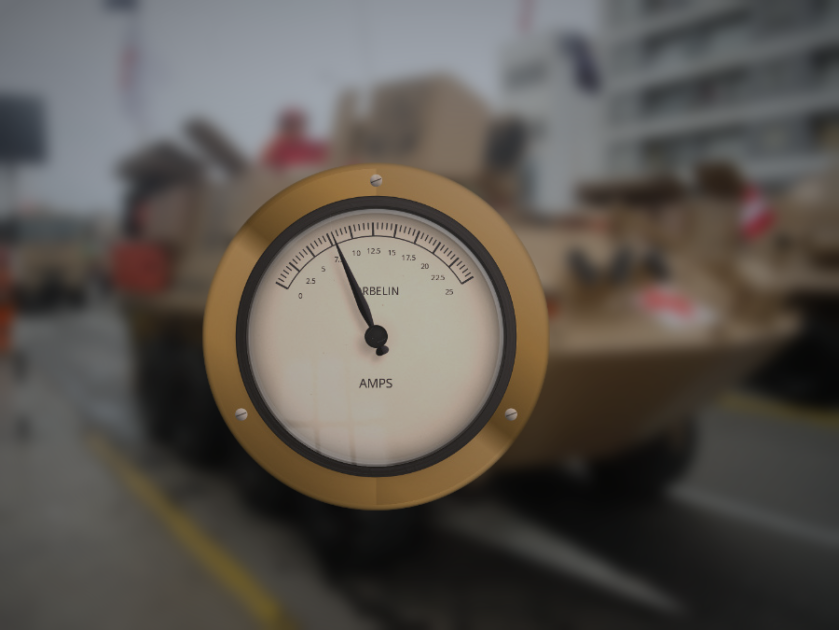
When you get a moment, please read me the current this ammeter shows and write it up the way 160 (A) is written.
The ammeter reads 8 (A)
